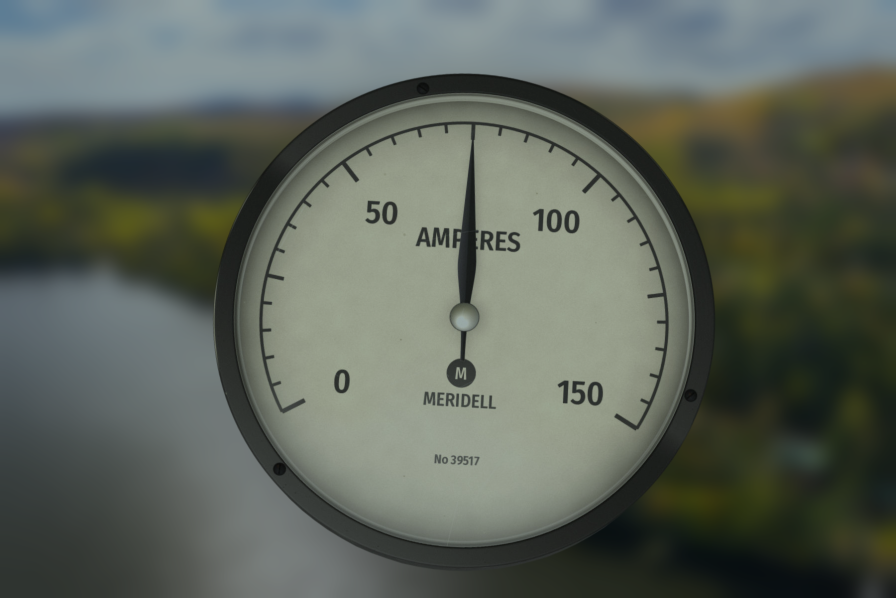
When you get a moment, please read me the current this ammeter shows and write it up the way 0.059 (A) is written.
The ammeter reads 75 (A)
